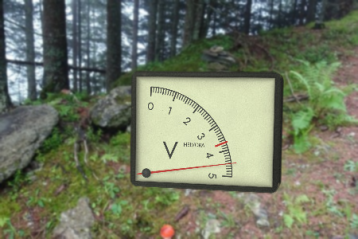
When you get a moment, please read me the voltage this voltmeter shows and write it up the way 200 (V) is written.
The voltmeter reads 4.5 (V)
